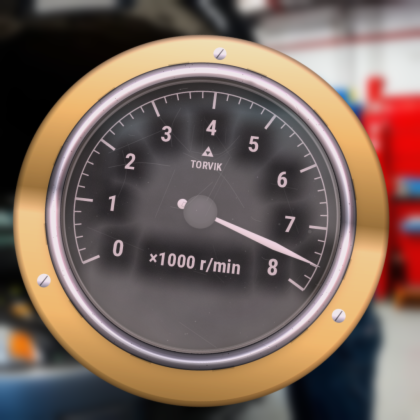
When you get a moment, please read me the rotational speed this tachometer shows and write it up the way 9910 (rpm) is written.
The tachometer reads 7600 (rpm)
